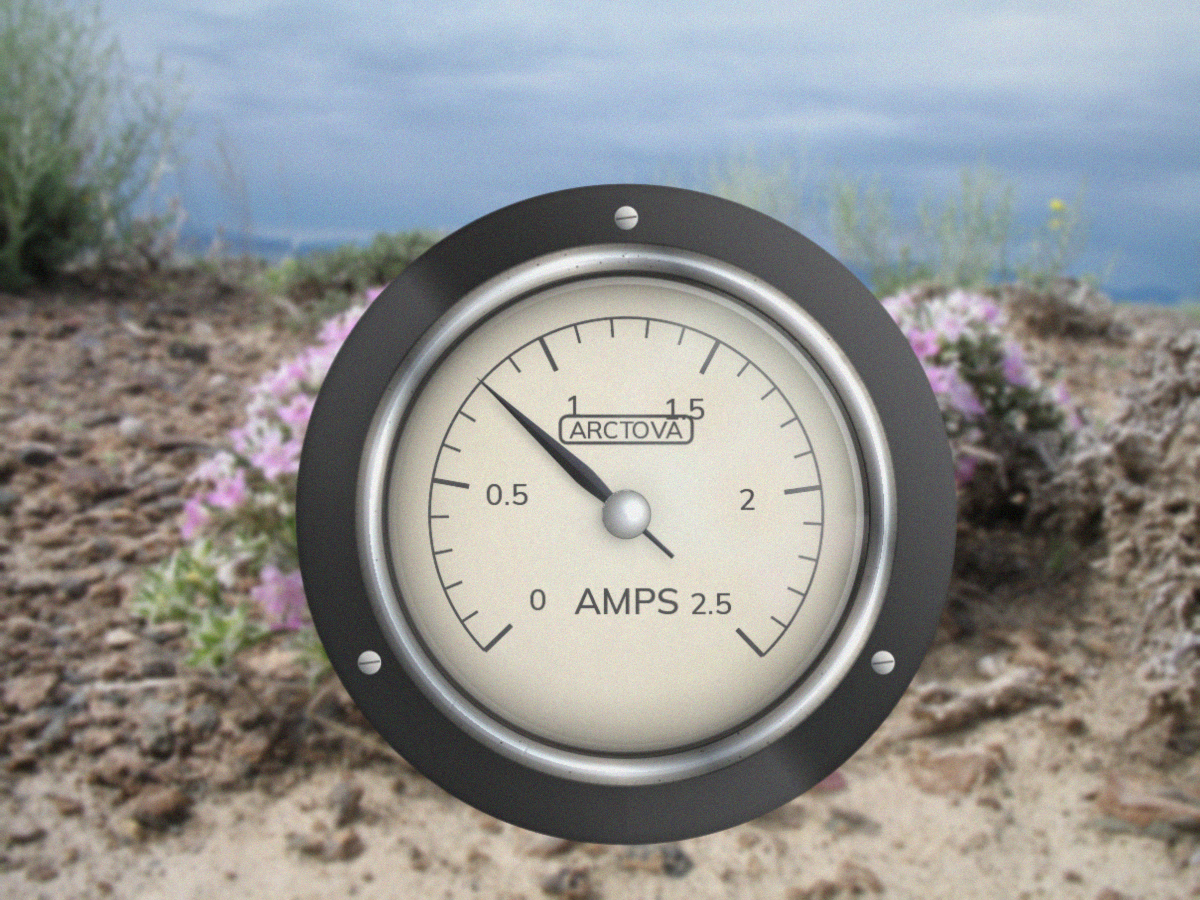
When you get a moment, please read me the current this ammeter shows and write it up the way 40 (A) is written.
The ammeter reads 0.8 (A)
